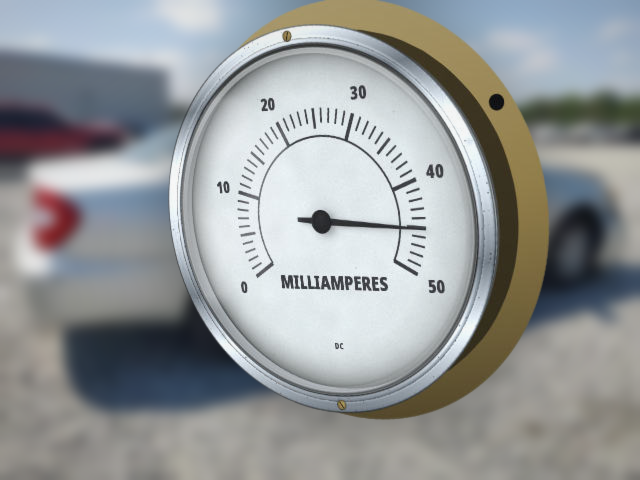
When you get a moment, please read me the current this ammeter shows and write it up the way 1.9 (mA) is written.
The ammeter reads 45 (mA)
